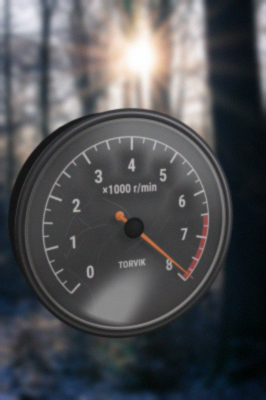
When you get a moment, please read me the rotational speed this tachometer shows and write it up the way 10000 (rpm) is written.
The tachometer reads 7875 (rpm)
